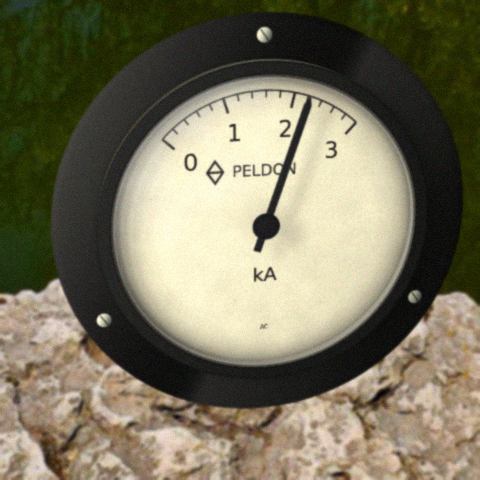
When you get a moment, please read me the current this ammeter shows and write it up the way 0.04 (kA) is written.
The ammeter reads 2.2 (kA)
